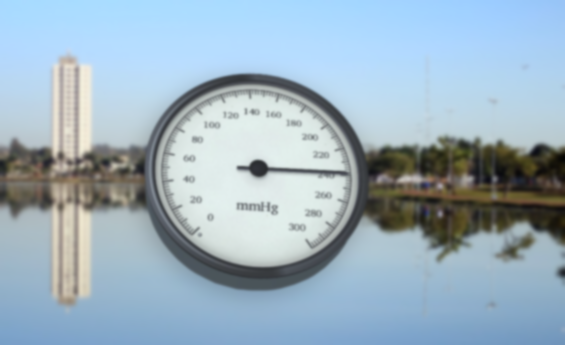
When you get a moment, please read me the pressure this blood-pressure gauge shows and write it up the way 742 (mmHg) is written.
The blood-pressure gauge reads 240 (mmHg)
